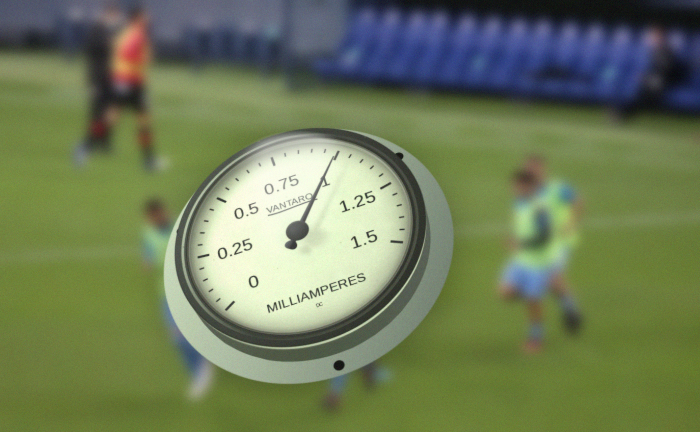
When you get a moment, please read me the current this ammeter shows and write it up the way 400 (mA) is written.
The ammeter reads 1 (mA)
